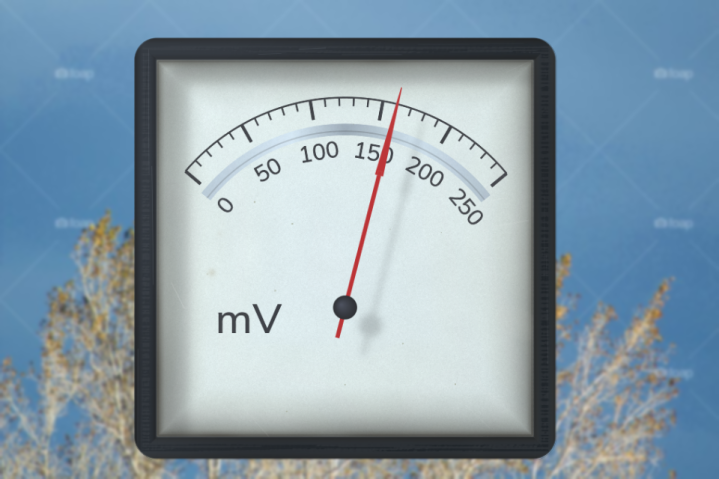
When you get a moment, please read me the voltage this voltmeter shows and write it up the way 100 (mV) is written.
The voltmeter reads 160 (mV)
